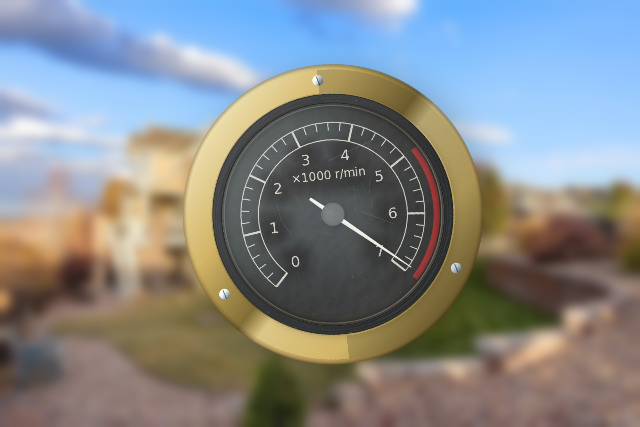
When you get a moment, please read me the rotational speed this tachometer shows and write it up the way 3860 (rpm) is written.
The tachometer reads 6900 (rpm)
